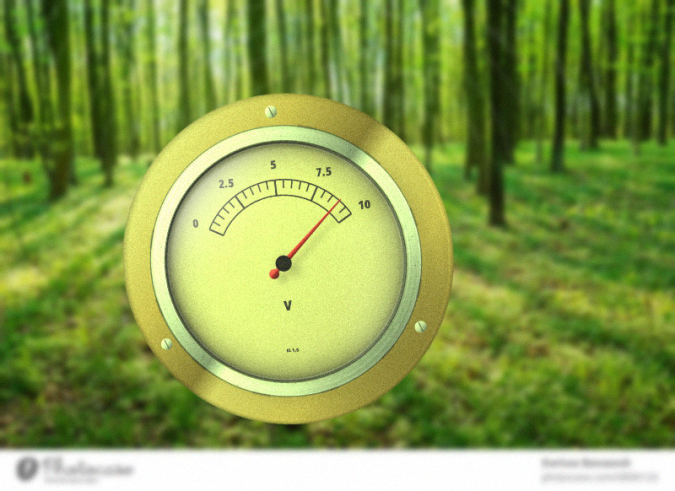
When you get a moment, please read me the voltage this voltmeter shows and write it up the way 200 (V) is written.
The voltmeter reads 9 (V)
